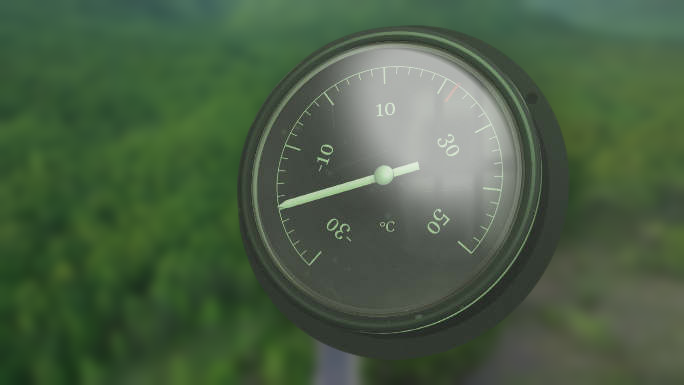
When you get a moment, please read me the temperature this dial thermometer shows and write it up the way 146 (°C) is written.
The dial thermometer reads -20 (°C)
